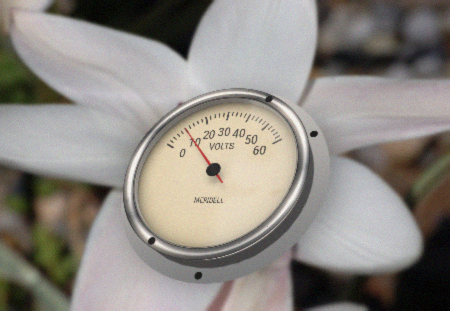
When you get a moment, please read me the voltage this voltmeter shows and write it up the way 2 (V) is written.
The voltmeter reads 10 (V)
